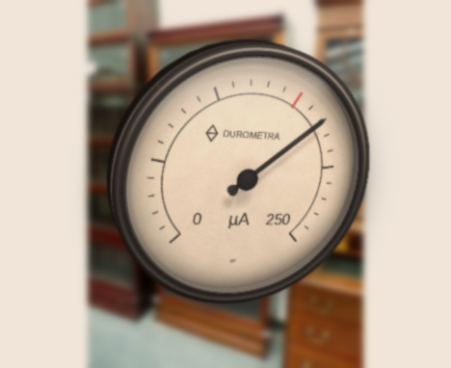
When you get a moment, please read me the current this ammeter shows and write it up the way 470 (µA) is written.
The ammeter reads 170 (µA)
